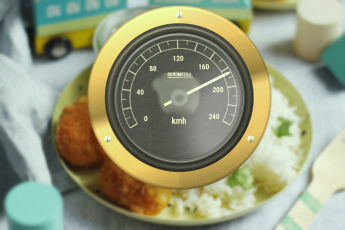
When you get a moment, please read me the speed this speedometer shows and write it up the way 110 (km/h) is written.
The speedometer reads 185 (km/h)
